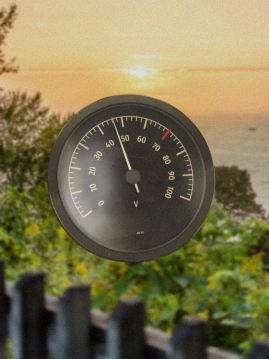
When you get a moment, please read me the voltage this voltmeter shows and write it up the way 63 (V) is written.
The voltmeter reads 46 (V)
